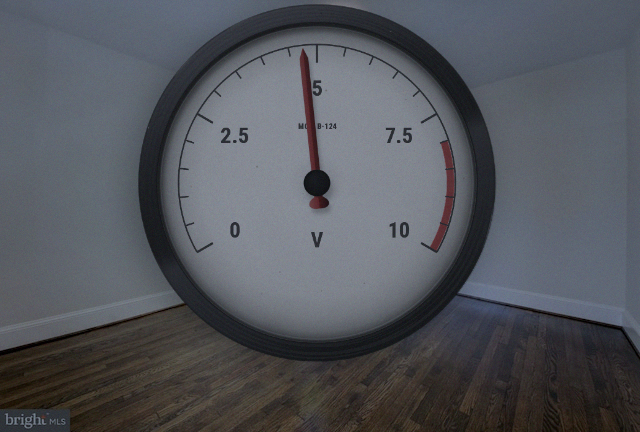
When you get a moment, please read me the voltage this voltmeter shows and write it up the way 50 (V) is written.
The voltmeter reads 4.75 (V)
